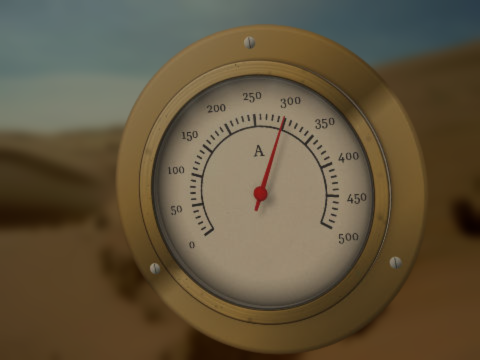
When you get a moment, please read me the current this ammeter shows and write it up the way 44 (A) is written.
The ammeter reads 300 (A)
